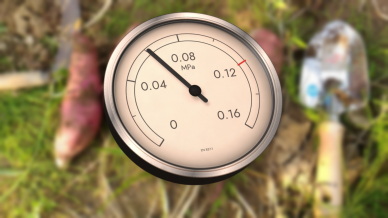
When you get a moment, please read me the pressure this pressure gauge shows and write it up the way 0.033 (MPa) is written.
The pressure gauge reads 0.06 (MPa)
